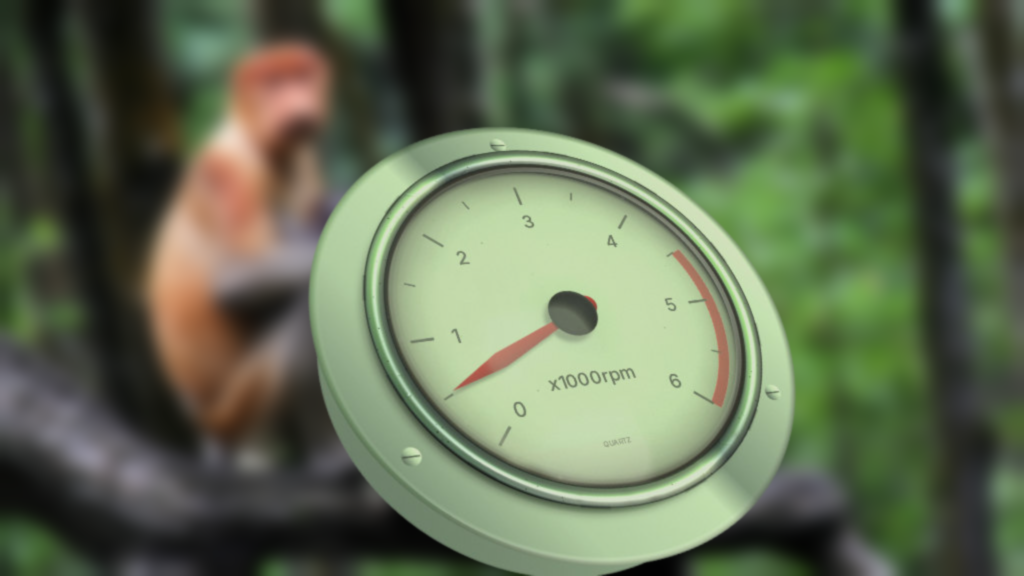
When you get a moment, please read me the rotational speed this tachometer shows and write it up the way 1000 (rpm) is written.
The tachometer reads 500 (rpm)
